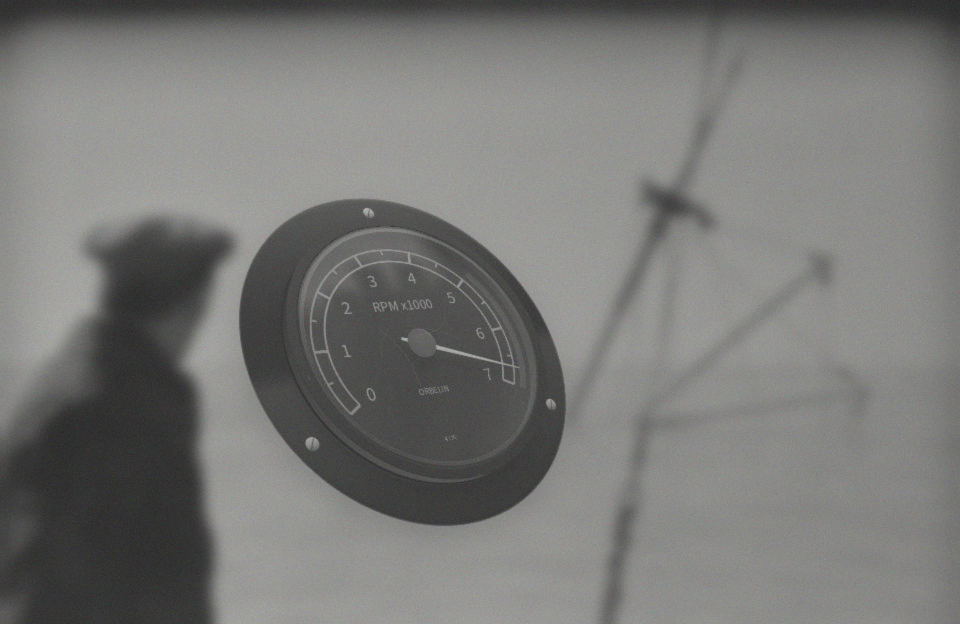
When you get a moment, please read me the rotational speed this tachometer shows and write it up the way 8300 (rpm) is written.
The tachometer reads 6750 (rpm)
